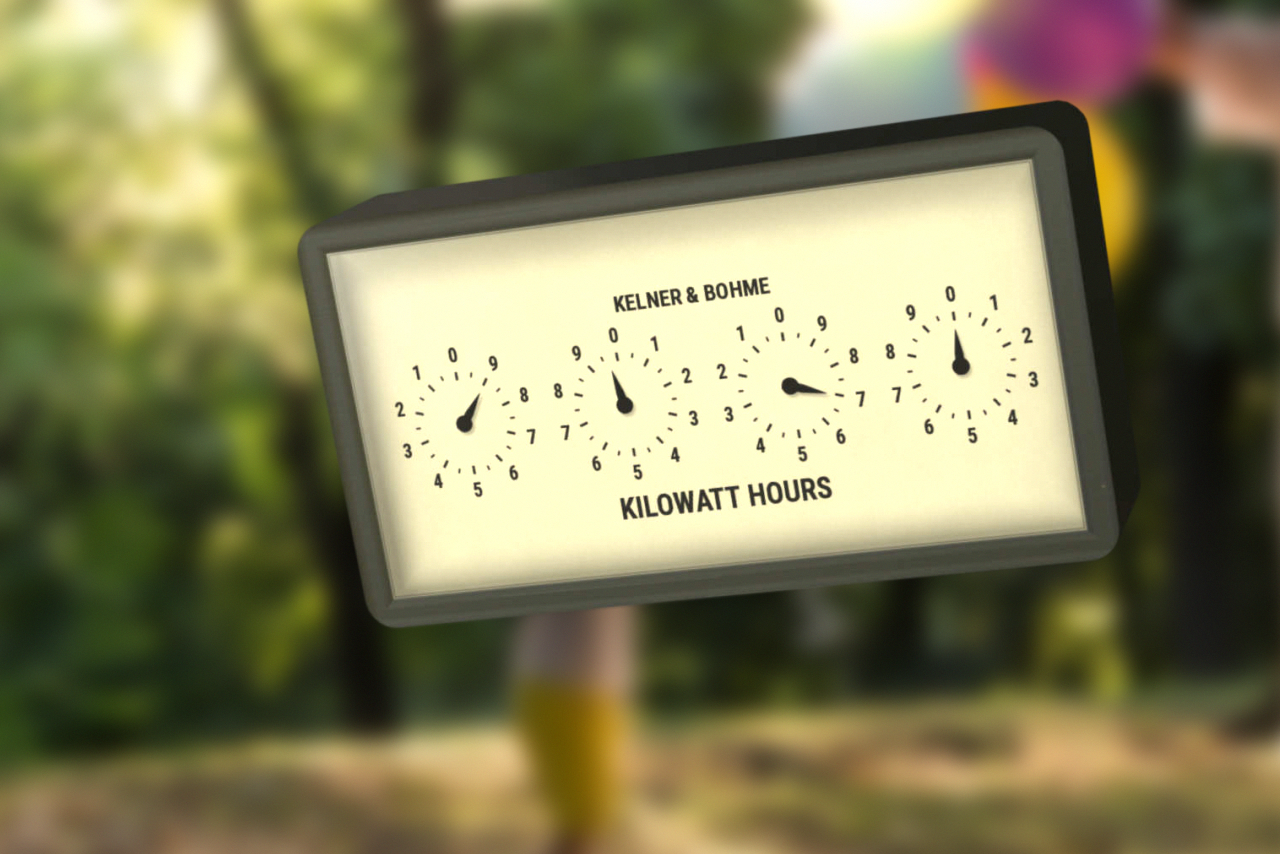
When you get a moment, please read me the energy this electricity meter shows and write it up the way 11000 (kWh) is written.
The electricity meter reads 8970 (kWh)
